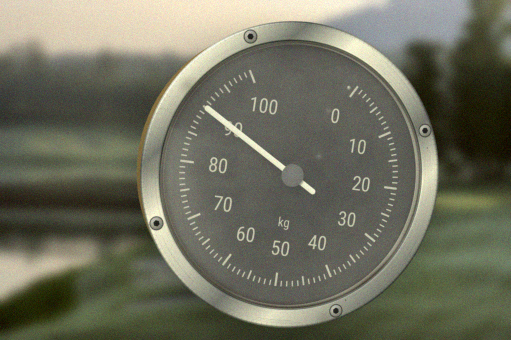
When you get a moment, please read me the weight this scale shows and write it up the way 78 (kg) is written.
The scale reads 90 (kg)
